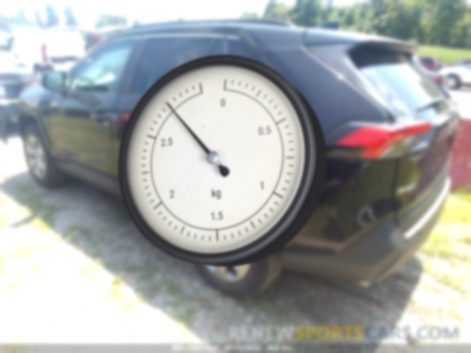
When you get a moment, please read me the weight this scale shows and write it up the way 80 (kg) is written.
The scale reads 2.75 (kg)
